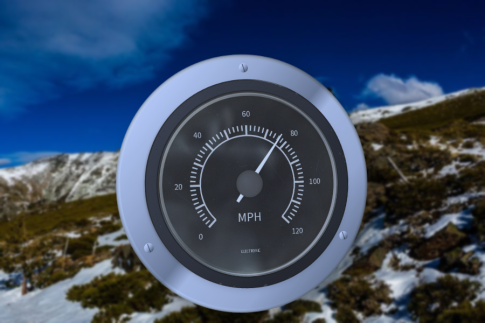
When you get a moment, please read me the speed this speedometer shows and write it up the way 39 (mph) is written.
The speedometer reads 76 (mph)
